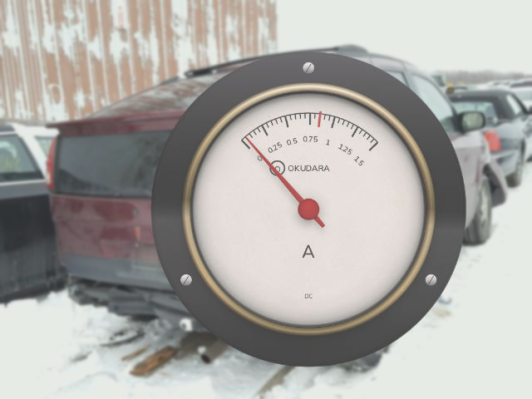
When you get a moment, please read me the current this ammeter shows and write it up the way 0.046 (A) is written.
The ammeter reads 0.05 (A)
